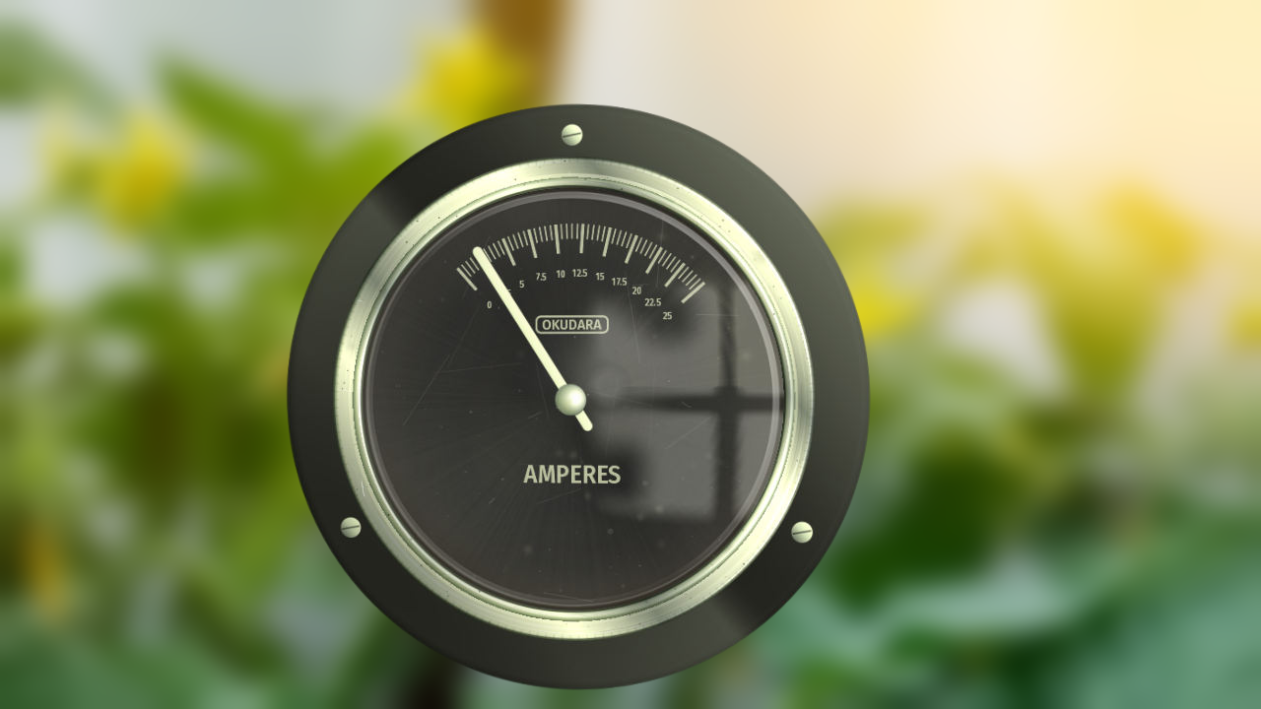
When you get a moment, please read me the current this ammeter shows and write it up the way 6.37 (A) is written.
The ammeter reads 2.5 (A)
